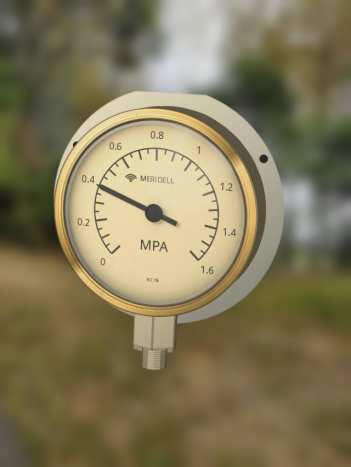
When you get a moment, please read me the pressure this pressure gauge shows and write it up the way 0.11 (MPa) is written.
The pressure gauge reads 0.4 (MPa)
